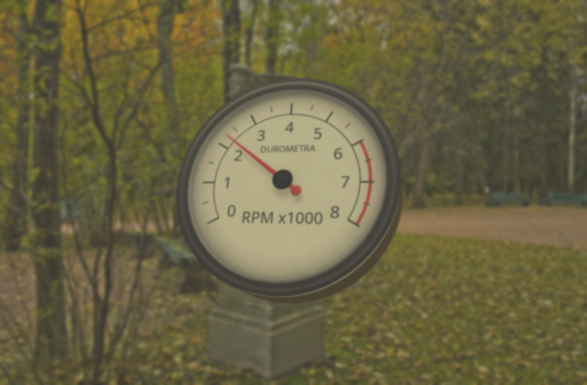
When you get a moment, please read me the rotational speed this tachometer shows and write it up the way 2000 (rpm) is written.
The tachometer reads 2250 (rpm)
